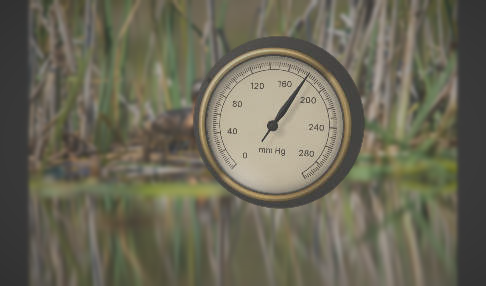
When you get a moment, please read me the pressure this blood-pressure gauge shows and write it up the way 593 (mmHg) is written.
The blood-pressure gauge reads 180 (mmHg)
